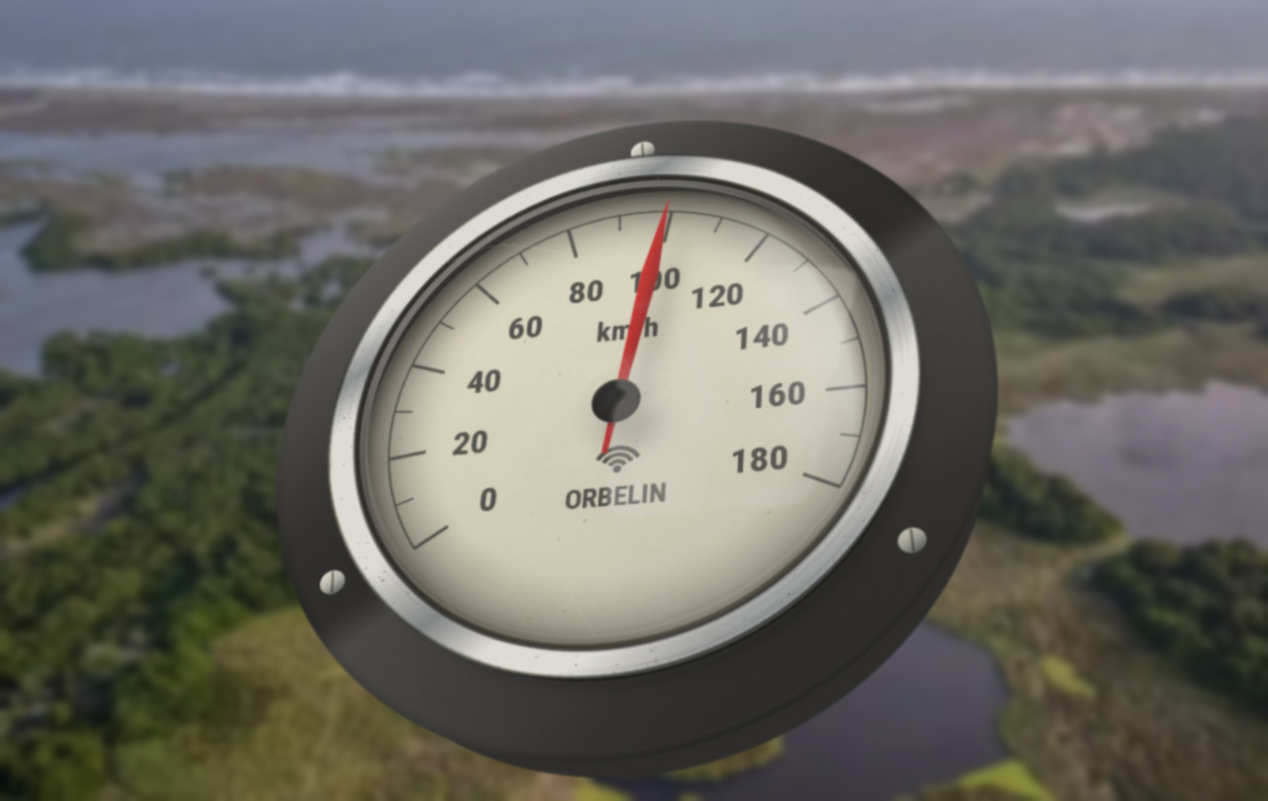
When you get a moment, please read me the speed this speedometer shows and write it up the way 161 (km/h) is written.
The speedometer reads 100 (km/h)
